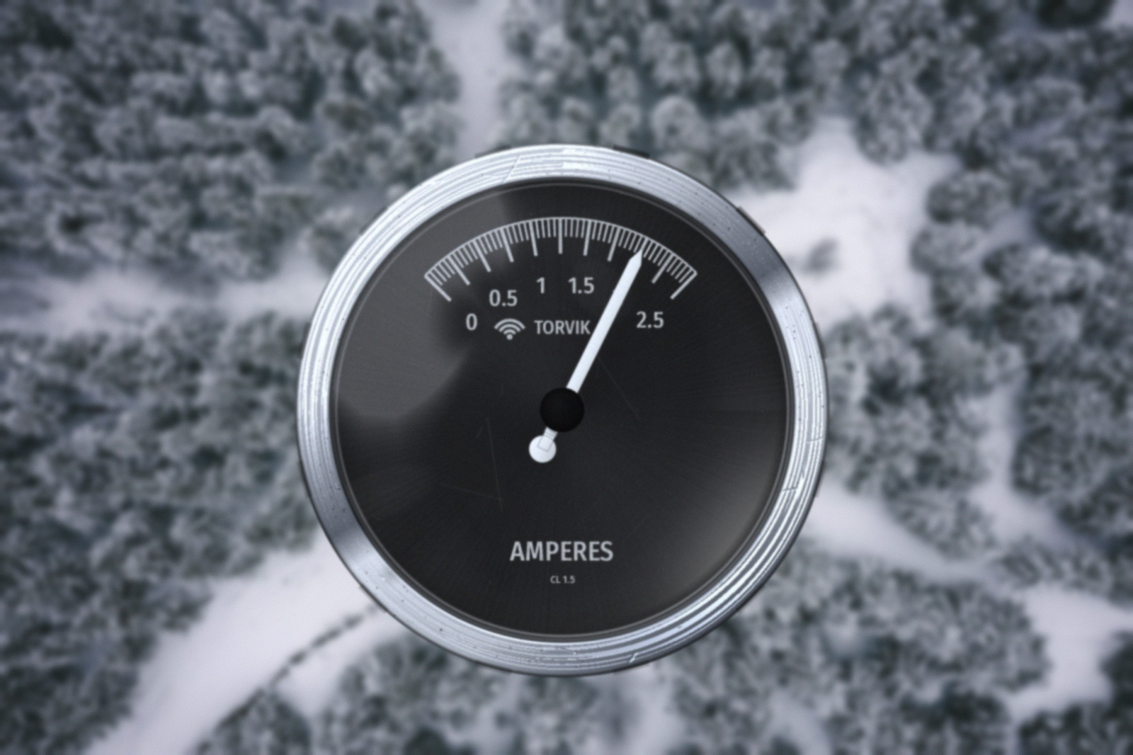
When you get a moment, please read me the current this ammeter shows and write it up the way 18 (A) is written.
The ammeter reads 2 (A)
